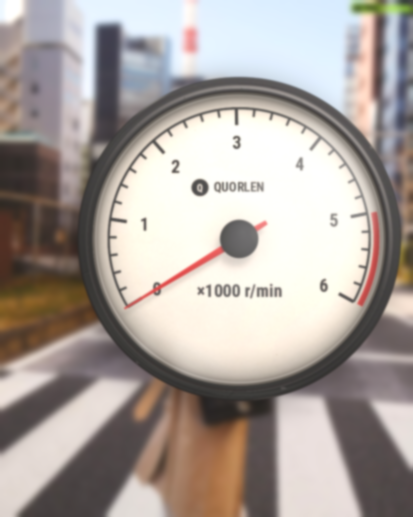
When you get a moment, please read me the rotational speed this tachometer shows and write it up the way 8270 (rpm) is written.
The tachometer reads 0 (rpm)
